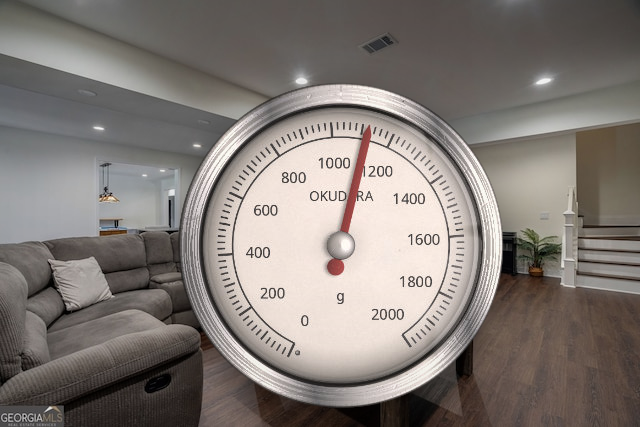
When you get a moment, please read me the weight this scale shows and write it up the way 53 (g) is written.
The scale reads 1120 (g)
